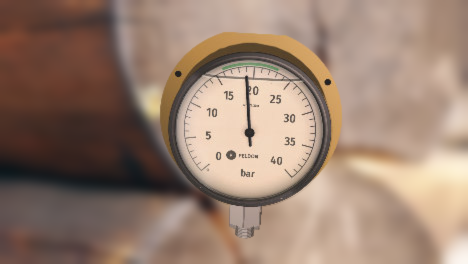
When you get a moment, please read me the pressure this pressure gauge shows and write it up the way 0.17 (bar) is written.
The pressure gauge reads 19 (bar)
